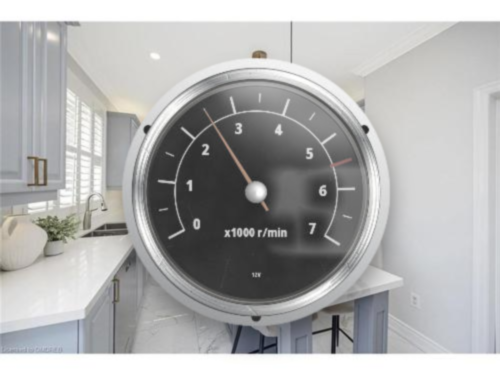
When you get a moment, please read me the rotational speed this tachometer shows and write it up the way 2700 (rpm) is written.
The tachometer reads 2500 (rpm)
